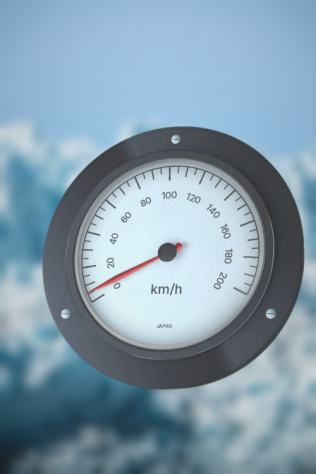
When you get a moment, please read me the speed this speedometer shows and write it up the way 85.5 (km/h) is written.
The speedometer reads 5 (km/h)
